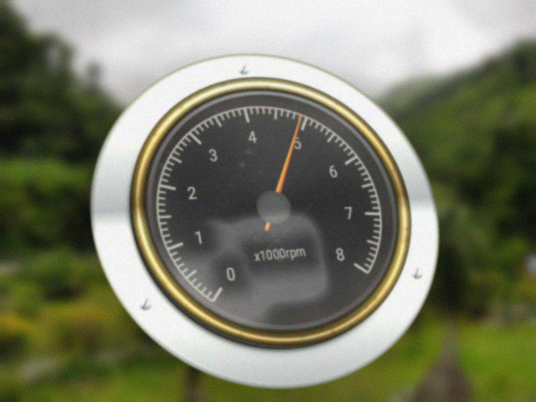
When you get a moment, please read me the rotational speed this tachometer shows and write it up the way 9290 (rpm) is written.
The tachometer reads 4900 (rpm)
